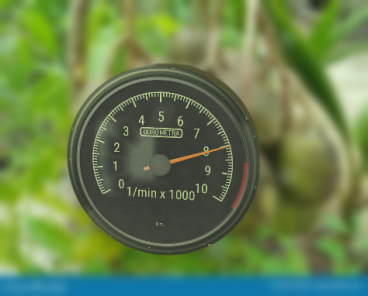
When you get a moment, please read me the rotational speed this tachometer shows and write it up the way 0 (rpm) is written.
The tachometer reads 8000 (rpm)
